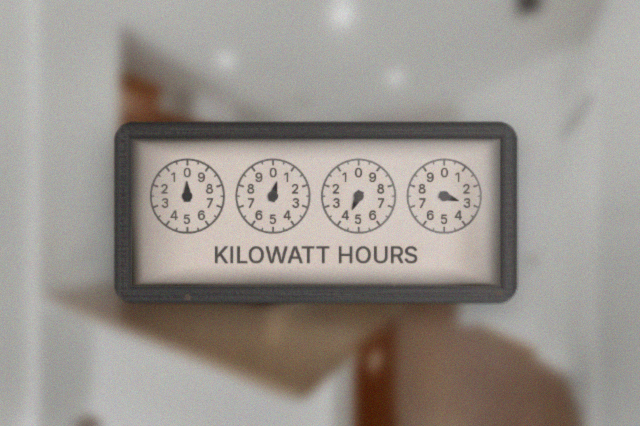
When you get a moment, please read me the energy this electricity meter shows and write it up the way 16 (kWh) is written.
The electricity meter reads 43 (kWh)
